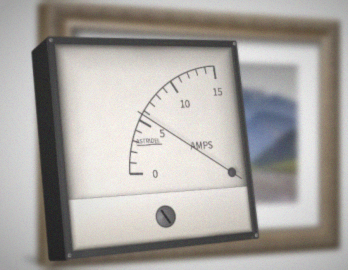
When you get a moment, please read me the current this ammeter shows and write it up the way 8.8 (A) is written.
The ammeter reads 5.5 (A)
